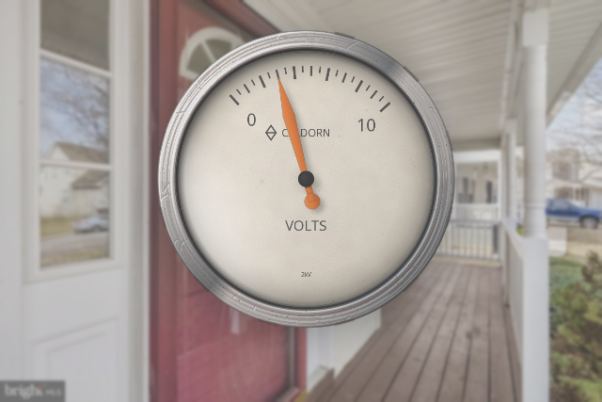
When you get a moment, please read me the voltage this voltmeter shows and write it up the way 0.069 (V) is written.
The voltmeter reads 3 (V)
